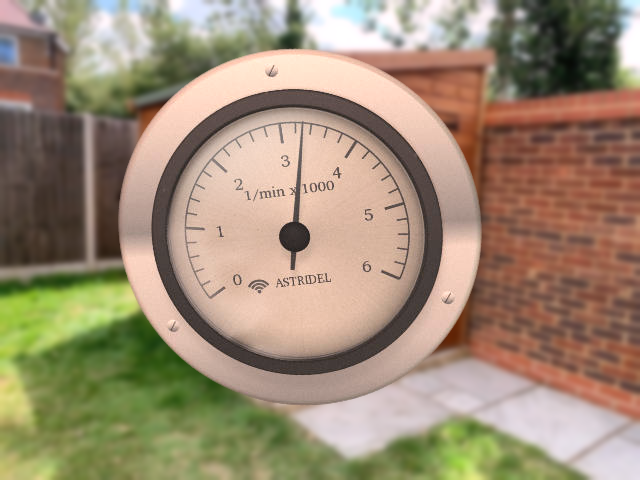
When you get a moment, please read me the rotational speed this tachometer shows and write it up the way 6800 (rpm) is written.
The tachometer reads 3300 (rpm)
